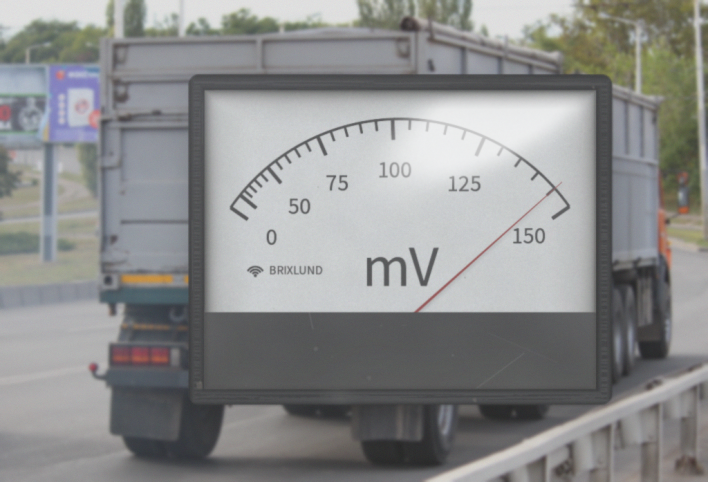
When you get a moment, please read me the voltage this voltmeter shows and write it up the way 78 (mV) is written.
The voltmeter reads 145 (mV)
